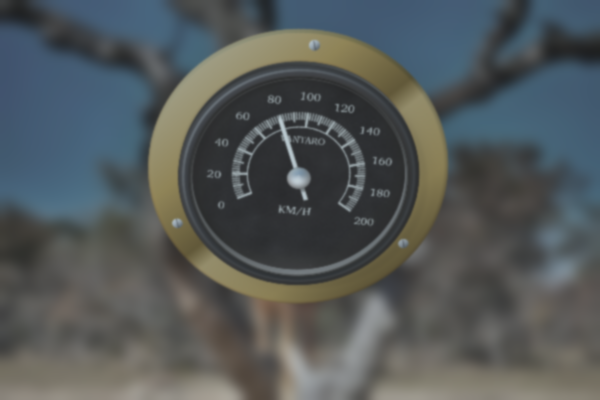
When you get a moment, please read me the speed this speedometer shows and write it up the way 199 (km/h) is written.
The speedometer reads 80 (km/h)
